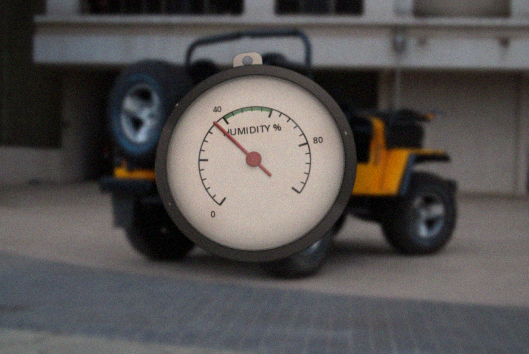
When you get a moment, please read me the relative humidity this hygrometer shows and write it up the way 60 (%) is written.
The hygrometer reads 36 (%)
